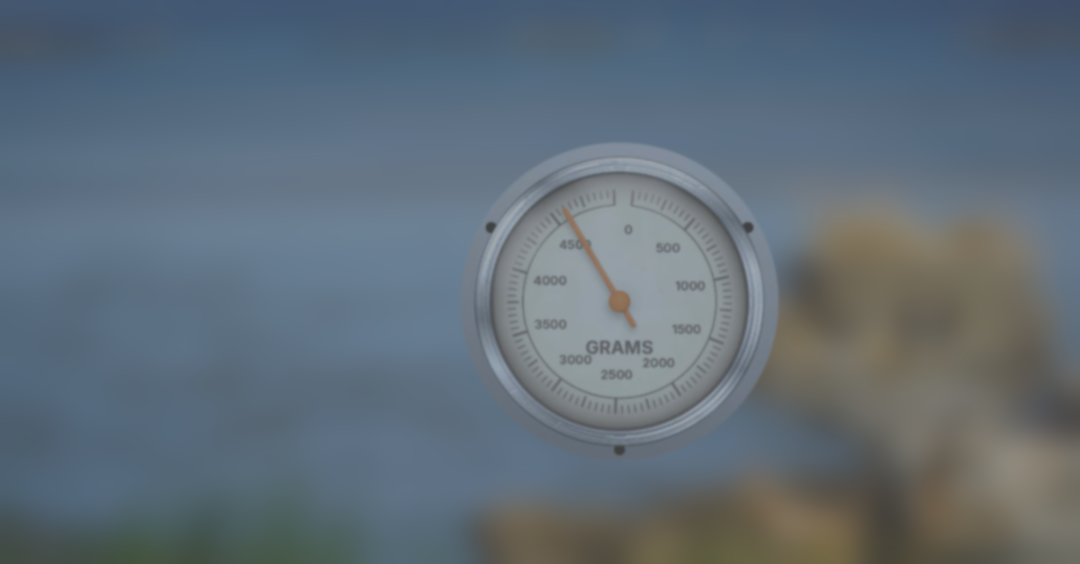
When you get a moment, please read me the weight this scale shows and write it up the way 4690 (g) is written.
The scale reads 4600 (g)
